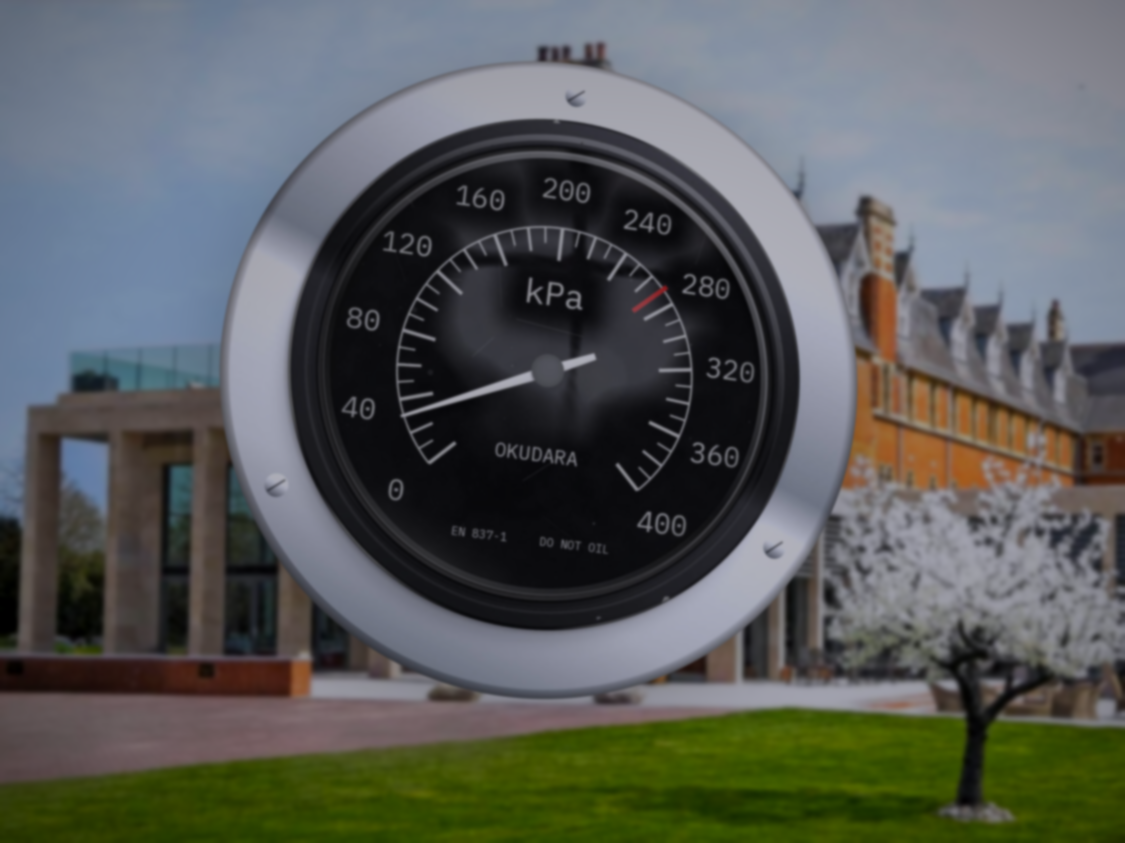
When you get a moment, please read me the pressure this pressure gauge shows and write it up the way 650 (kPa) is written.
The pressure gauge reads 30 (kPa)
